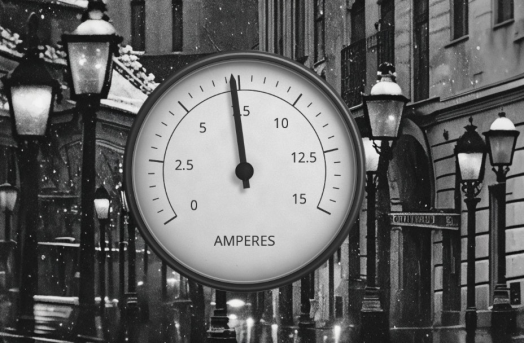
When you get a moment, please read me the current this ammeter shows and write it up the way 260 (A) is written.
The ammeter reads 7.25 (A)
